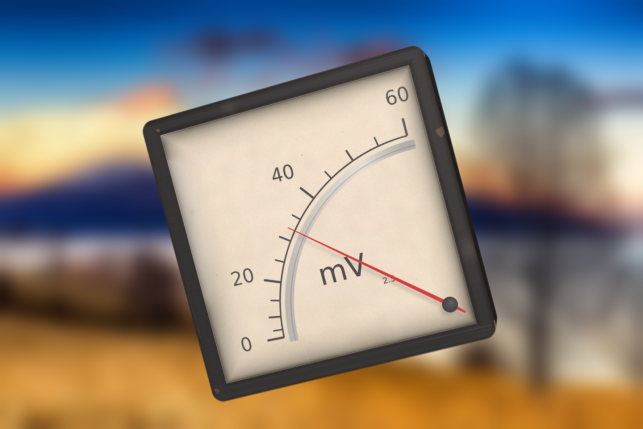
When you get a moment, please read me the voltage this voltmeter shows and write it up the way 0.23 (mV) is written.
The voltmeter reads 32.5 (mV)
